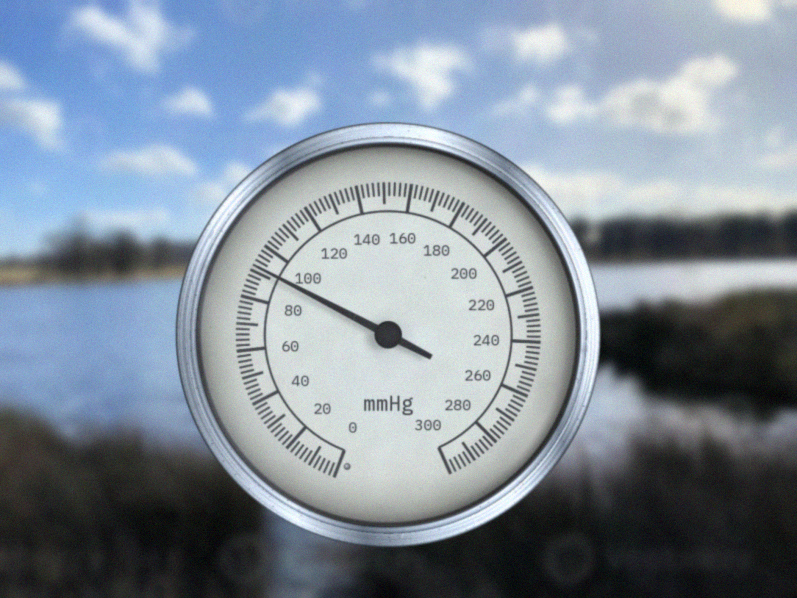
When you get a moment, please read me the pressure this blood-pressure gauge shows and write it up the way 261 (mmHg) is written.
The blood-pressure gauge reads 92 (mmHg)
